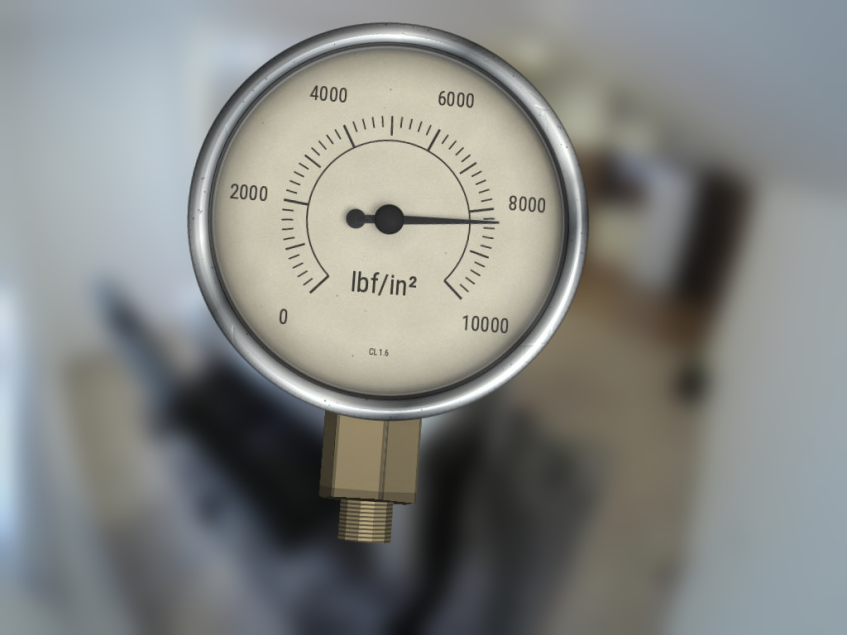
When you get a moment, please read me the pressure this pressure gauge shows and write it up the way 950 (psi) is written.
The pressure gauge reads 8300 (psi)
